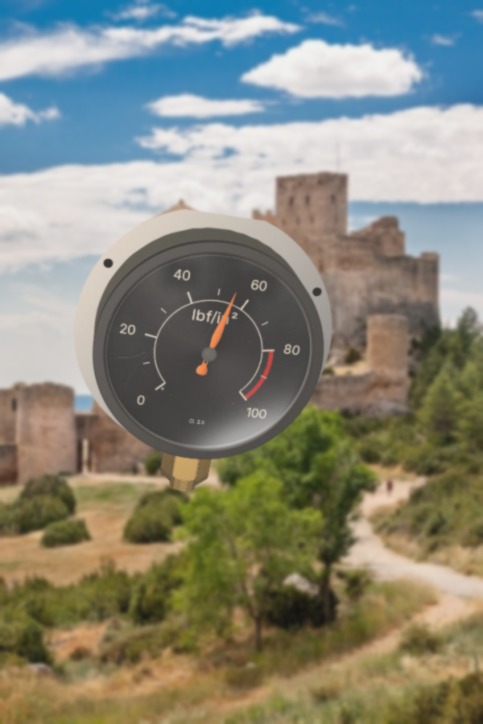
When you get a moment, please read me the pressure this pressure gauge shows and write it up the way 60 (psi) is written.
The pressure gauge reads 55 (psi)
